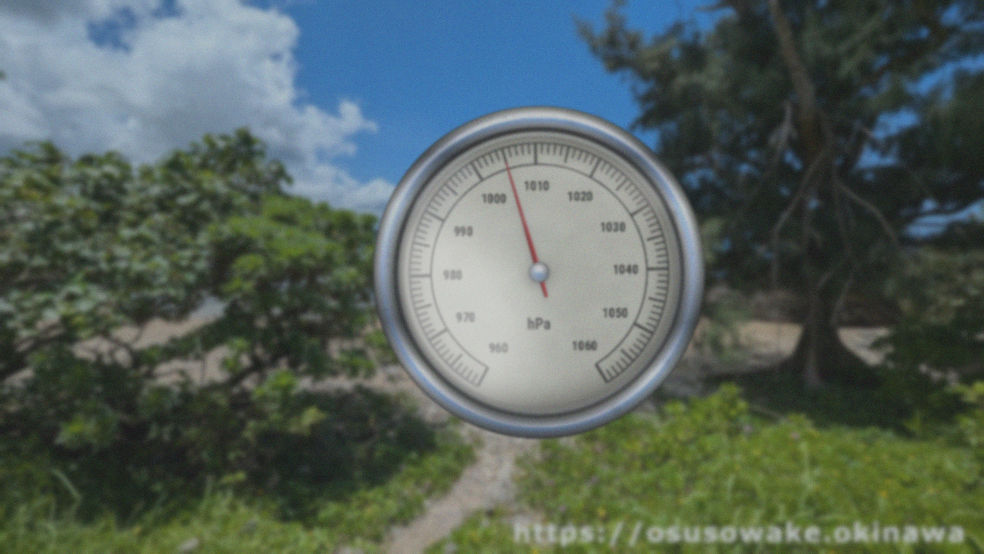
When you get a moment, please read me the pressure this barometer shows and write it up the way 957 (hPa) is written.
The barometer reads 1005 (hPa)
